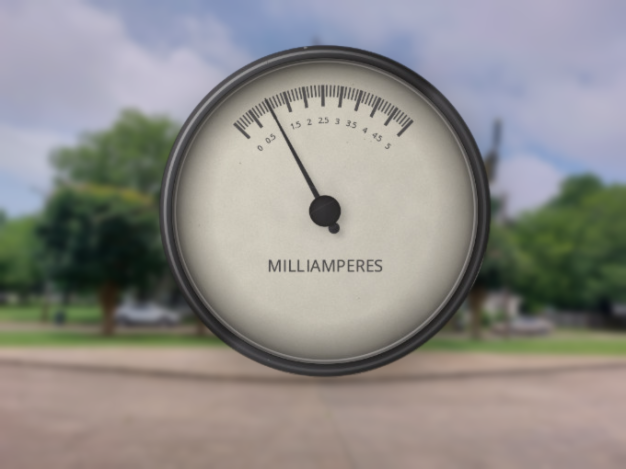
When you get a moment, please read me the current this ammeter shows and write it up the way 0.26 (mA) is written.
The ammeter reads 1 (mA)
